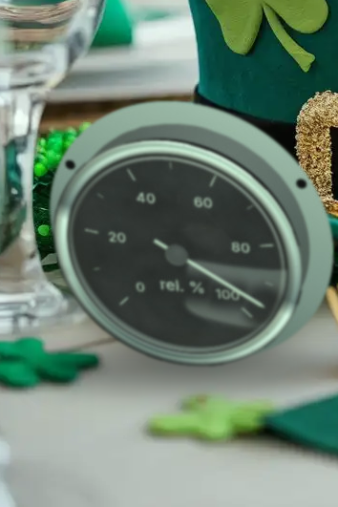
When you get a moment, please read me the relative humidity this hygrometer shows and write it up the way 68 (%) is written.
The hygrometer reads 95 (%)
